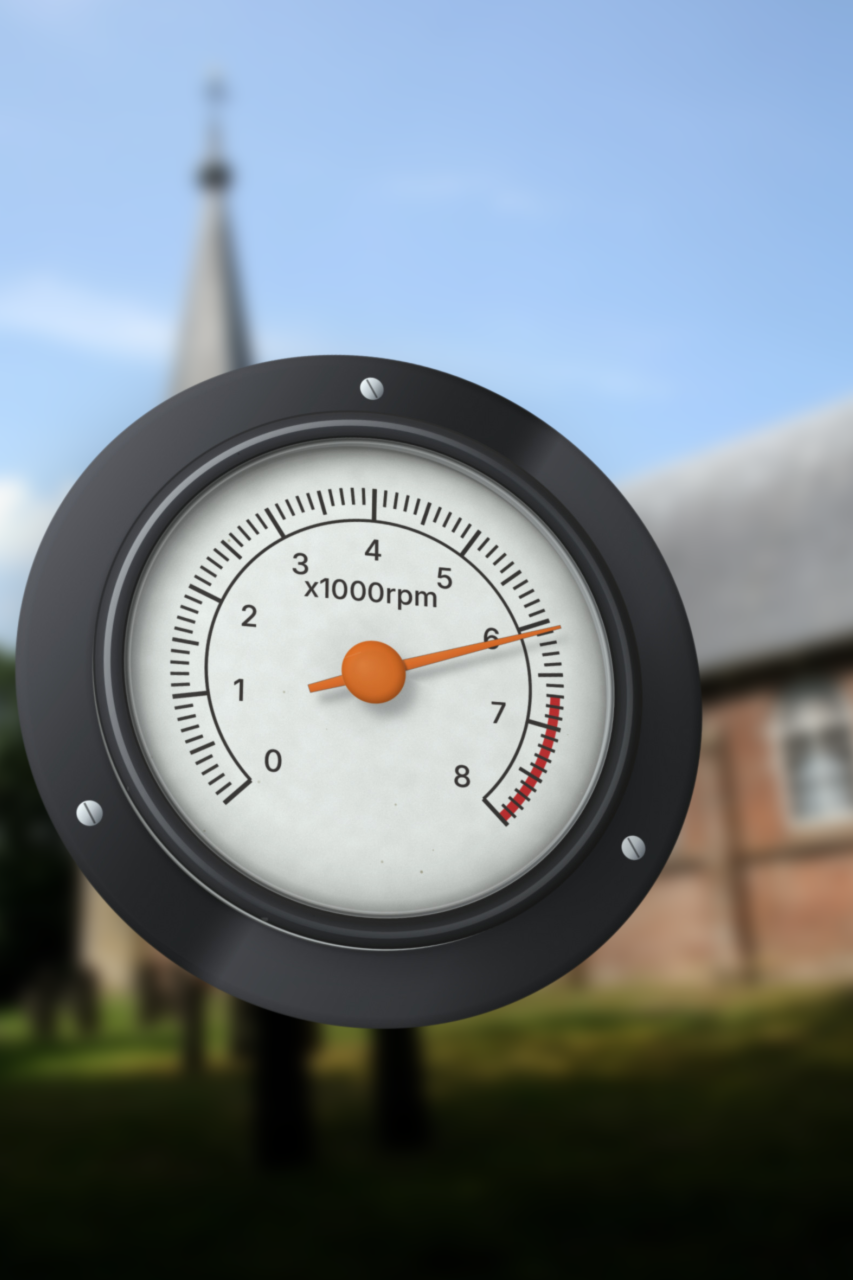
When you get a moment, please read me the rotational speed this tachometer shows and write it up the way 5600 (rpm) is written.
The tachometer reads 6100 (rpm)
